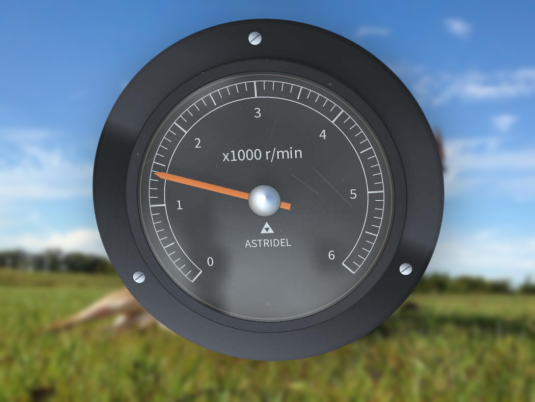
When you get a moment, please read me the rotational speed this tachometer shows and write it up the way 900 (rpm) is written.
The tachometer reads 1400 (rpm)
